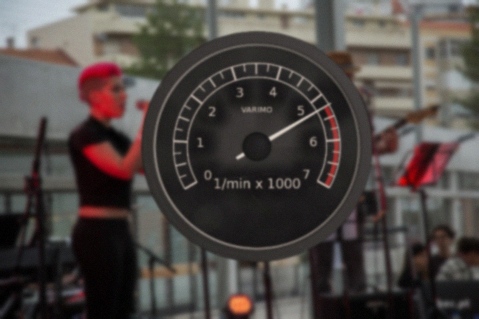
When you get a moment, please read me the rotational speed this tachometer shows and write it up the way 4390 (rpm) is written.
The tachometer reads 5250 (rpm)
